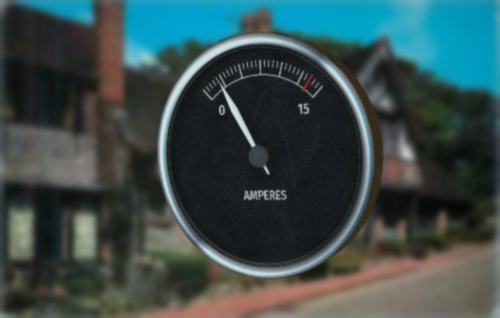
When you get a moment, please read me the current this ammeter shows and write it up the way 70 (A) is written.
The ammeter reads 2.5 (A)
